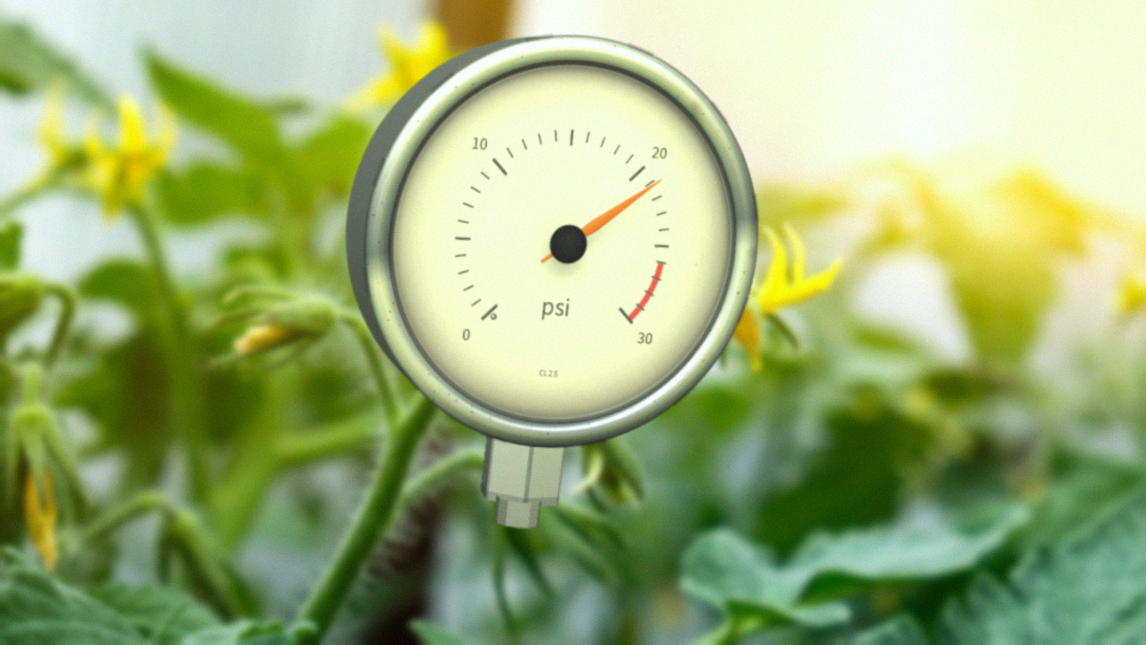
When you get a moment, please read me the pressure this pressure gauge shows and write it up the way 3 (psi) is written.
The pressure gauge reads 21 (psi)
